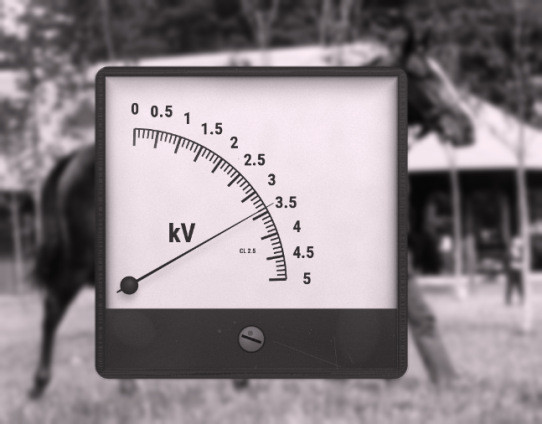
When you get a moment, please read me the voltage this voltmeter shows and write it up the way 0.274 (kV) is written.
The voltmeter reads 3.4 (kV)
